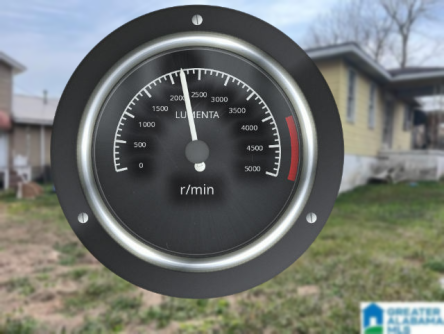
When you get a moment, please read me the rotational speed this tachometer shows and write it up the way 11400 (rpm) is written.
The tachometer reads 2200 (rpm)
